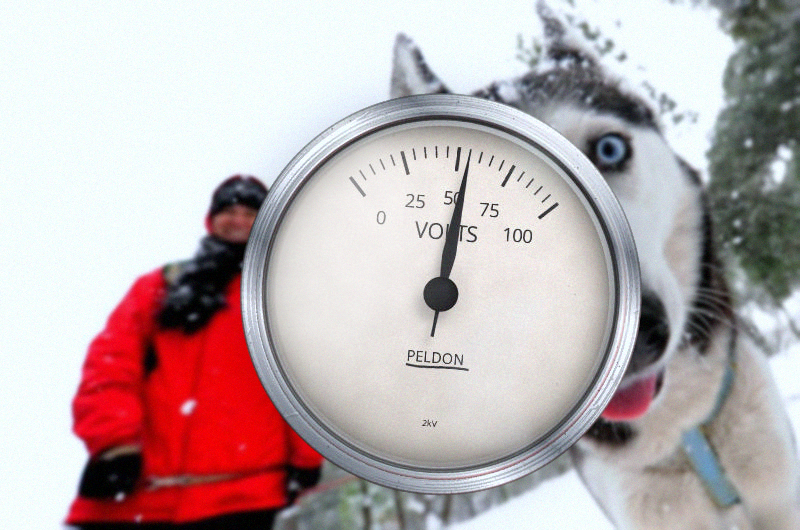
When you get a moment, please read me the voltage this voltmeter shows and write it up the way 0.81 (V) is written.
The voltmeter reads 55 (V)
